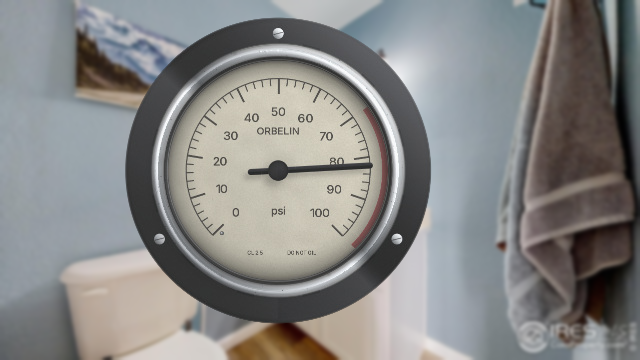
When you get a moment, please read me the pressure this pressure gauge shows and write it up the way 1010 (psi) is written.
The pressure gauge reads 82 (psi)
